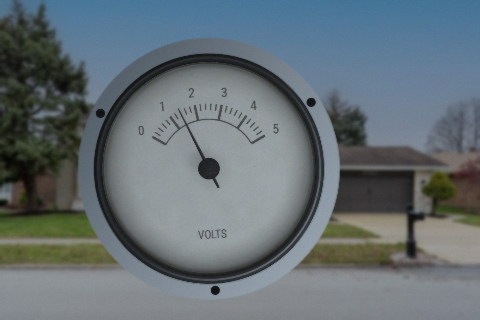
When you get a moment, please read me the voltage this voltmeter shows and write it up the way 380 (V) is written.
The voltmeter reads 1.4 (V)
